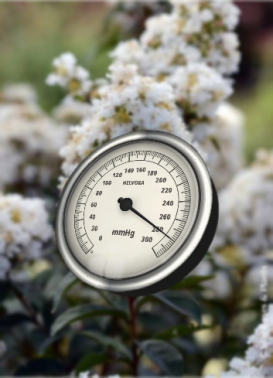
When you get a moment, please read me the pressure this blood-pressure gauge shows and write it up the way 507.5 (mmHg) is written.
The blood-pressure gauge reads 280 (mmHg)
